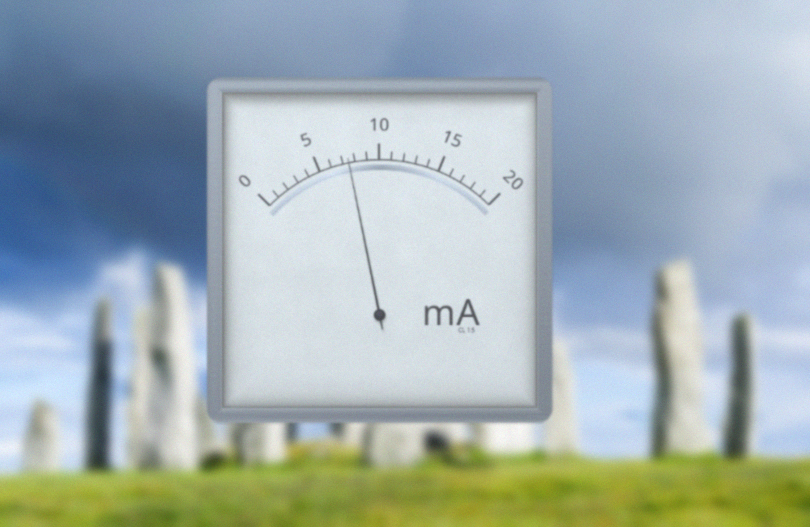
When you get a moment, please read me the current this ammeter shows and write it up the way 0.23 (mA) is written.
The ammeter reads 7.5 (mA)
